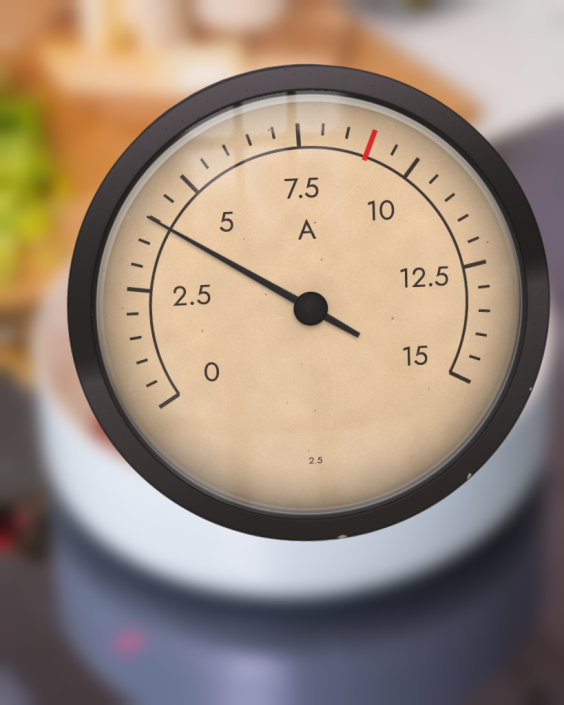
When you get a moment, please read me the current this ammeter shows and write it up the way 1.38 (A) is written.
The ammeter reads 4 (A)
